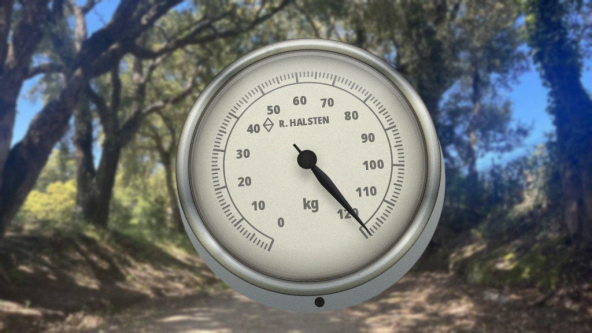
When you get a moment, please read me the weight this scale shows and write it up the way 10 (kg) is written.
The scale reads 119 (kg)
